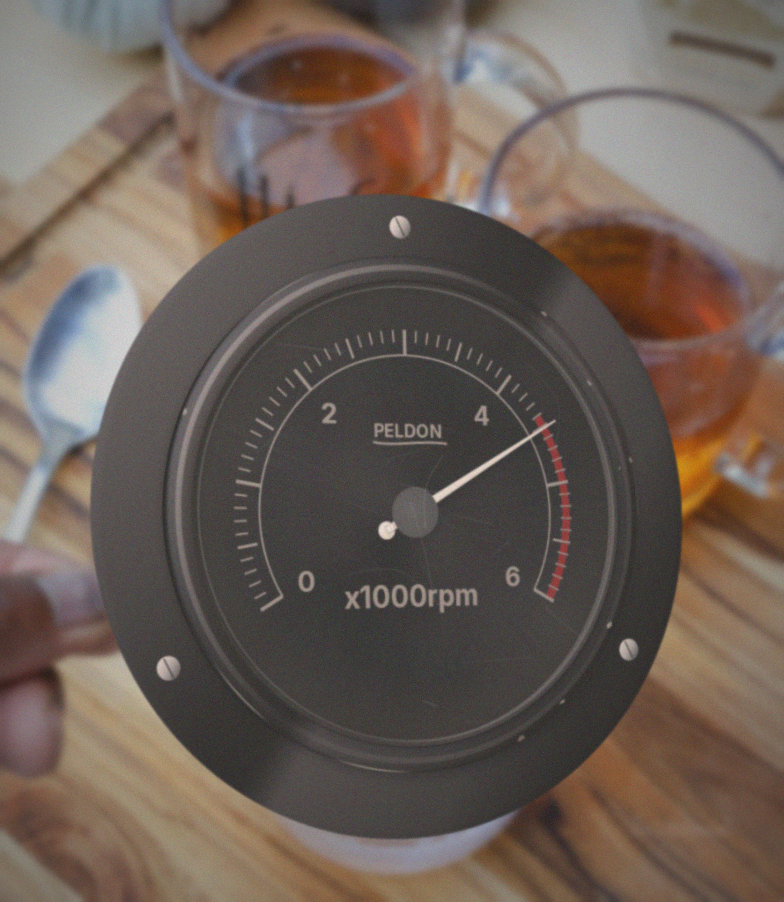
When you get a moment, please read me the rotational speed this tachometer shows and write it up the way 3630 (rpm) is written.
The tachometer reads 4500 (rpm)
